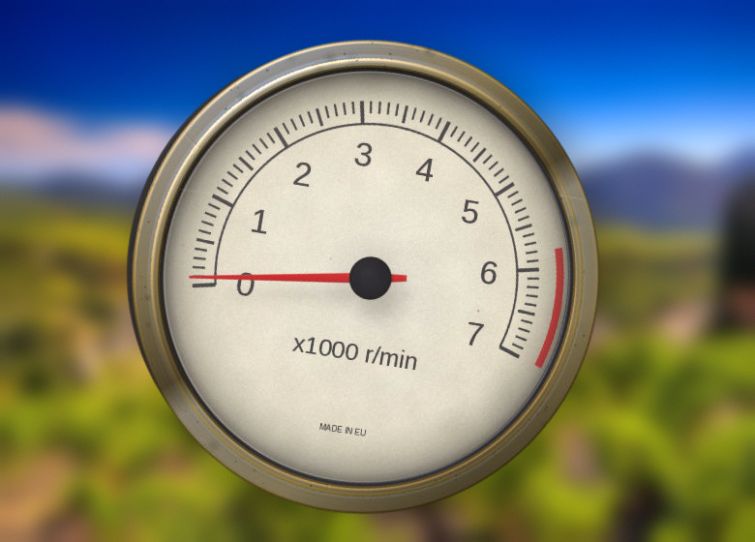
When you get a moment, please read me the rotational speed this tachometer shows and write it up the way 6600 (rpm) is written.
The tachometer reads 100 (rpm)
